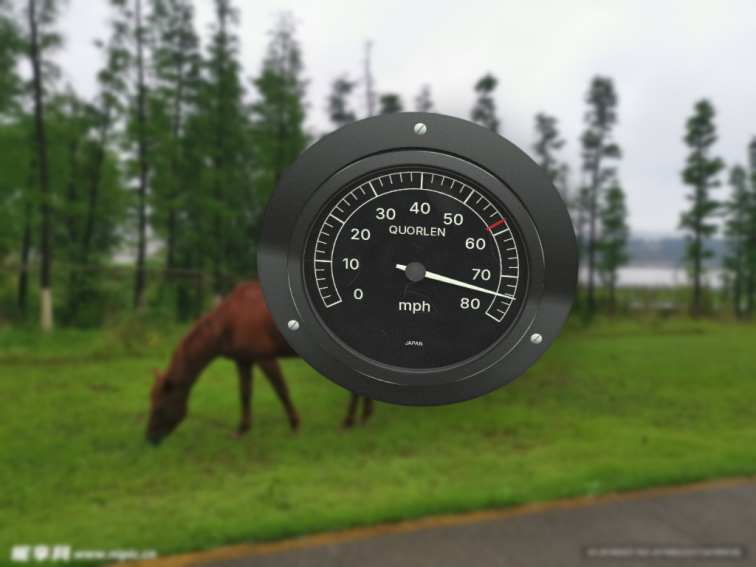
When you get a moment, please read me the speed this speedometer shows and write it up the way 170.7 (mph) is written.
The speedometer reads 74 (mph)
